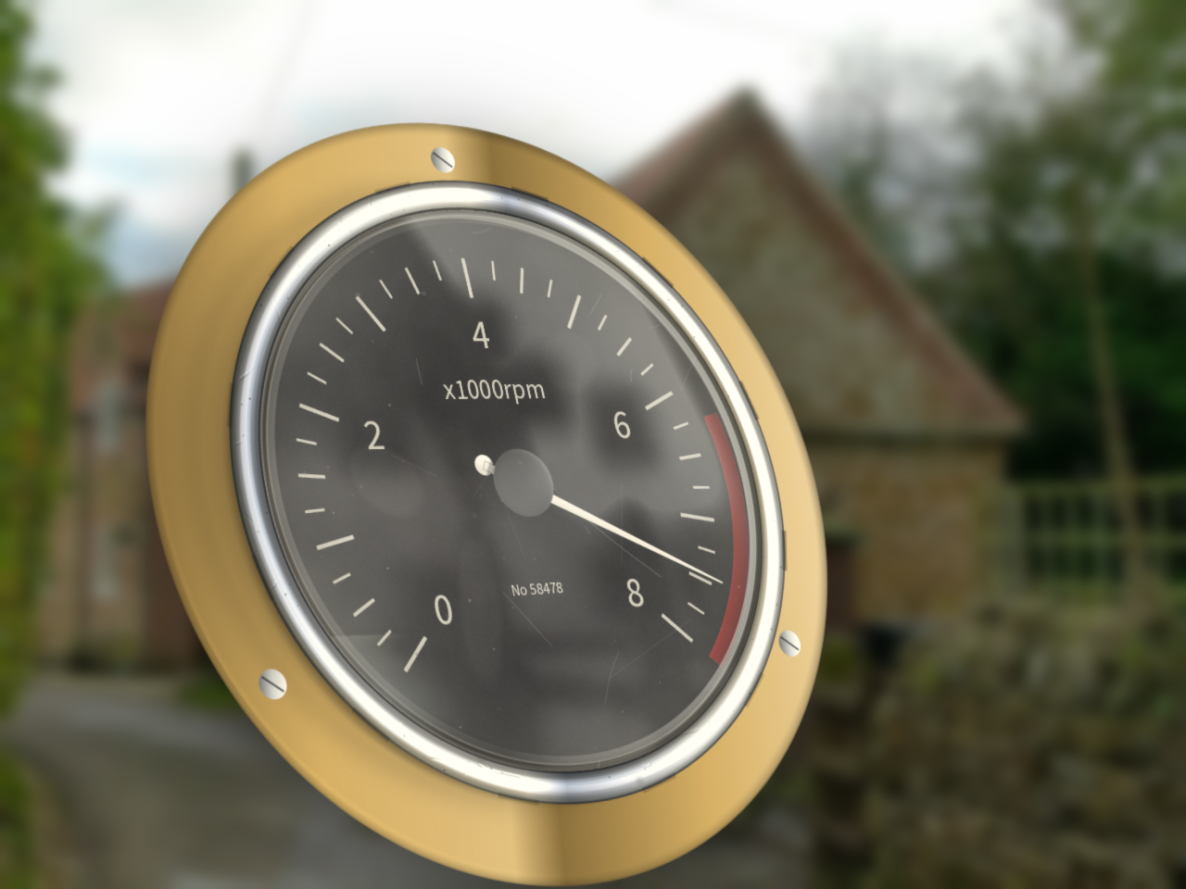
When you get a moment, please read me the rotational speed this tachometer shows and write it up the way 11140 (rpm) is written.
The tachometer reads 7500 (rpm)
